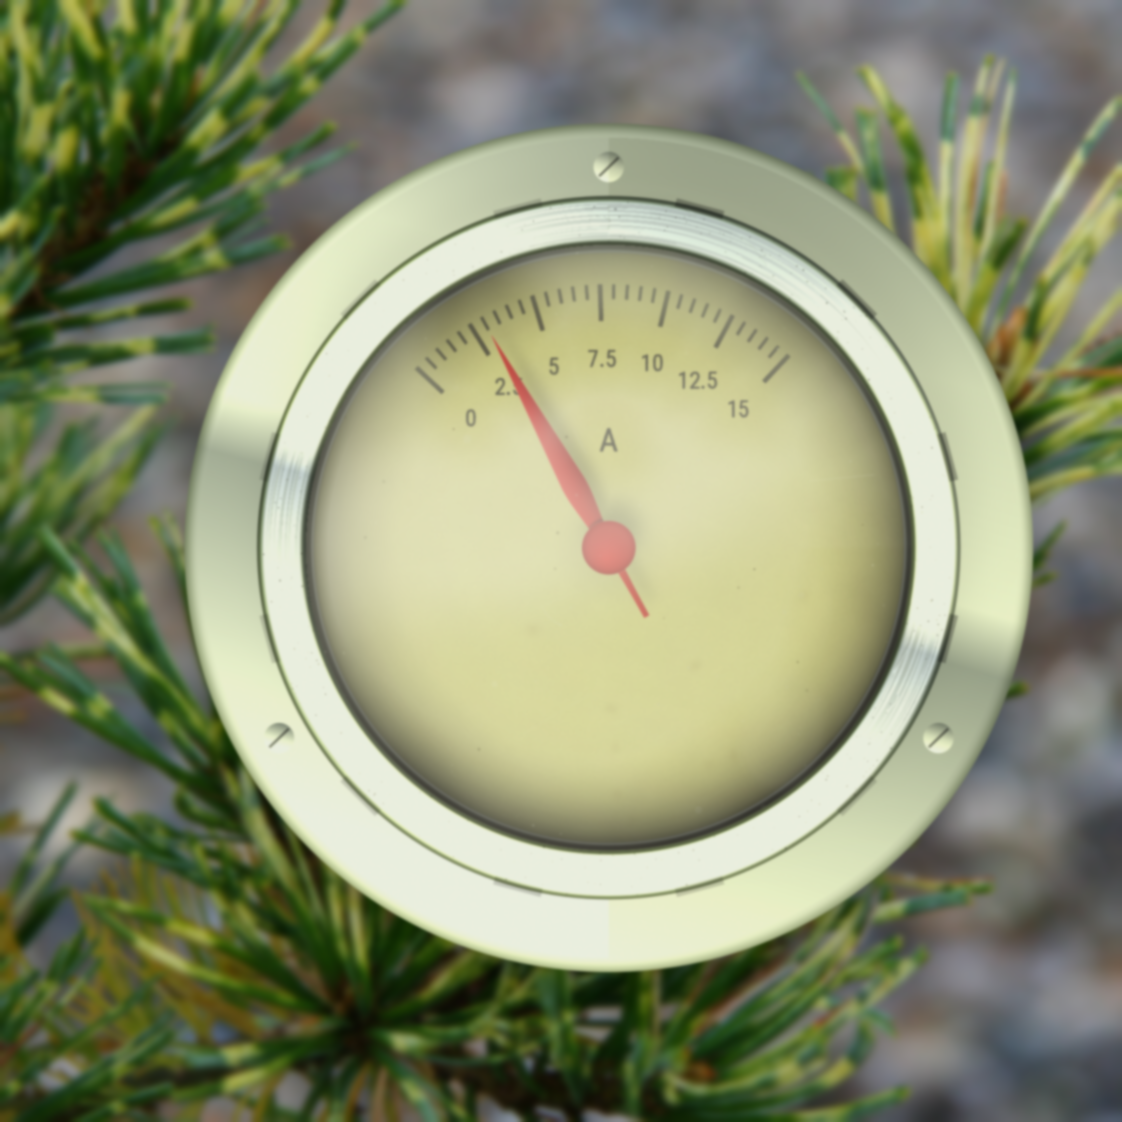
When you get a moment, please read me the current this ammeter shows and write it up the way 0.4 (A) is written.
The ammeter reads 3 (A)
